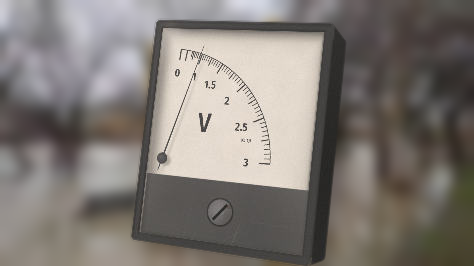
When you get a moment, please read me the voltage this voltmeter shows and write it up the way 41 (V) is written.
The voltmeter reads 1 (V)
